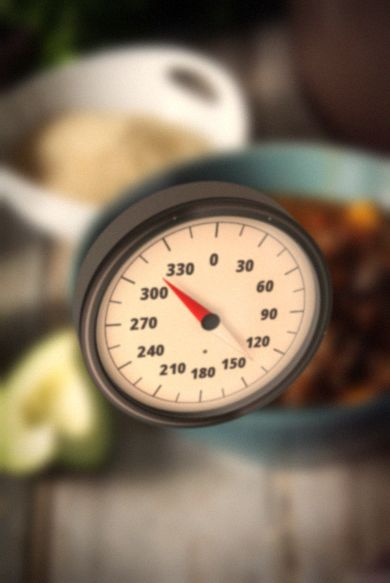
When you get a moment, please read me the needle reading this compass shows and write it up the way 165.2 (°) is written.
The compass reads 315 (°)
